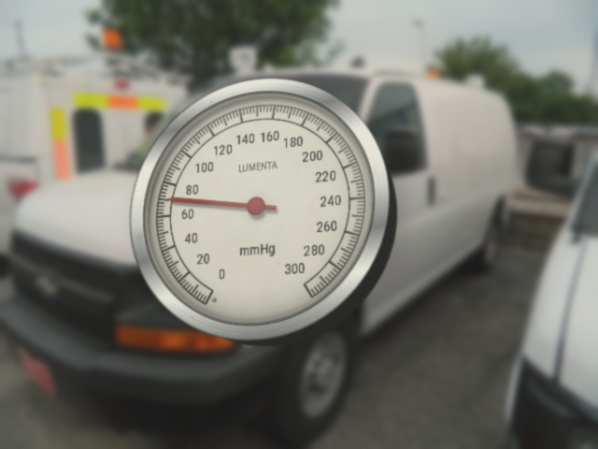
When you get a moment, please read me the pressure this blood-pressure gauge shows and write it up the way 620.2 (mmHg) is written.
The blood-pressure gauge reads 70 (mmHg)
